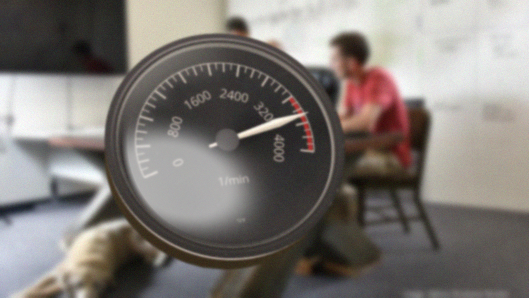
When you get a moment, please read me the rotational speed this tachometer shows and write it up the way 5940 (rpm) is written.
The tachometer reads 3500 (rpm)
